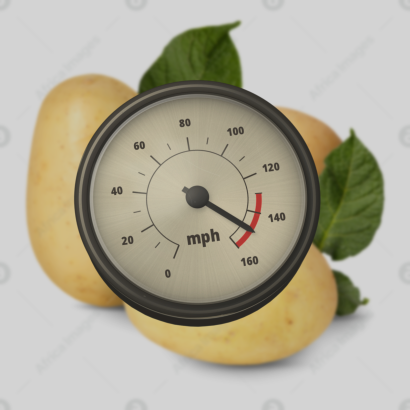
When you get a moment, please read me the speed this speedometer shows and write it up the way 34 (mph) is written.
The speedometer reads 150 (mph)
